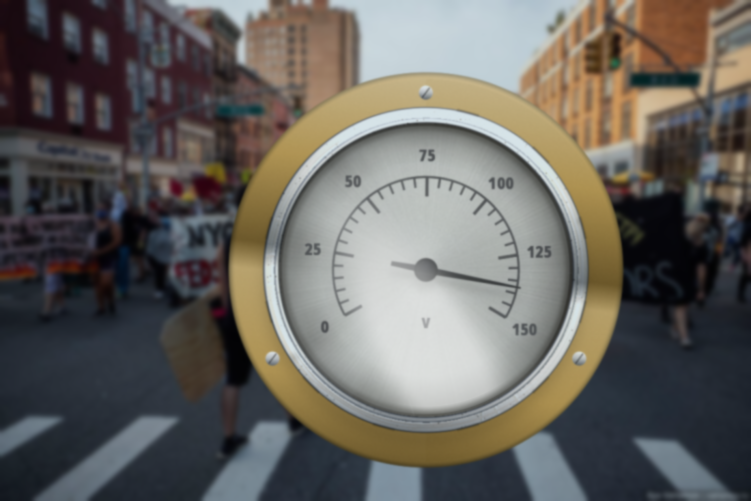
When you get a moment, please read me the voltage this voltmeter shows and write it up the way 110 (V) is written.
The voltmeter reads 137.5 (V)
